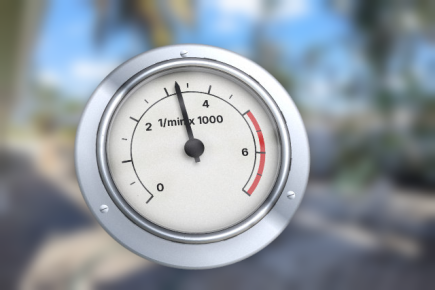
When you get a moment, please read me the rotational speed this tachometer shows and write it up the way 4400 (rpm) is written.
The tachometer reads 3250 (rpm)
